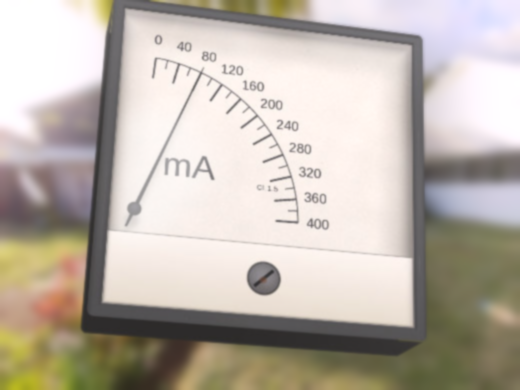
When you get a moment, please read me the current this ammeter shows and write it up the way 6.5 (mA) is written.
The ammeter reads 80 (mA)
